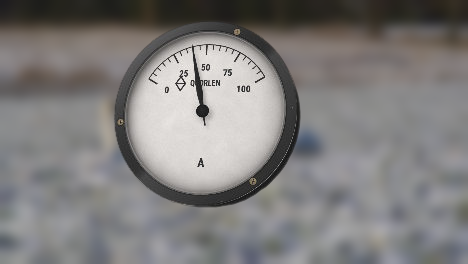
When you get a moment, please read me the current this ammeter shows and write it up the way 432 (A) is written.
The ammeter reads 40 (A)
